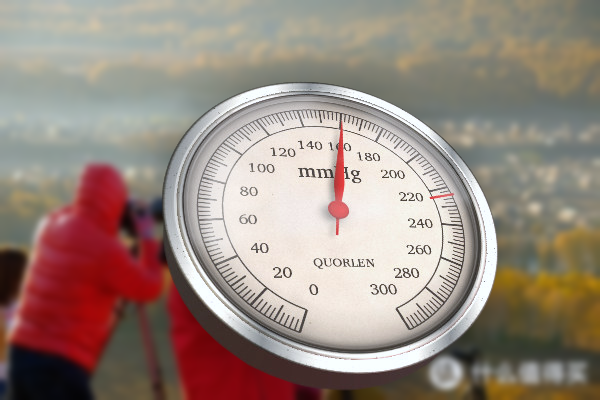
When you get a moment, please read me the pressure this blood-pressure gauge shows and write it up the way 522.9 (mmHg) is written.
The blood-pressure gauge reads 160 (mmHg)
